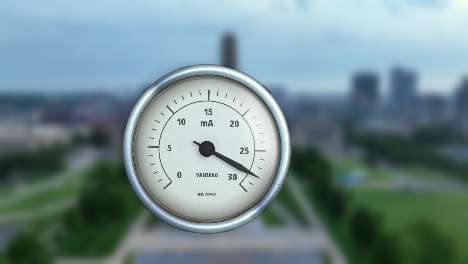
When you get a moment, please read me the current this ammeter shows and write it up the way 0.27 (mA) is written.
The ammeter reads 28 (mA)
